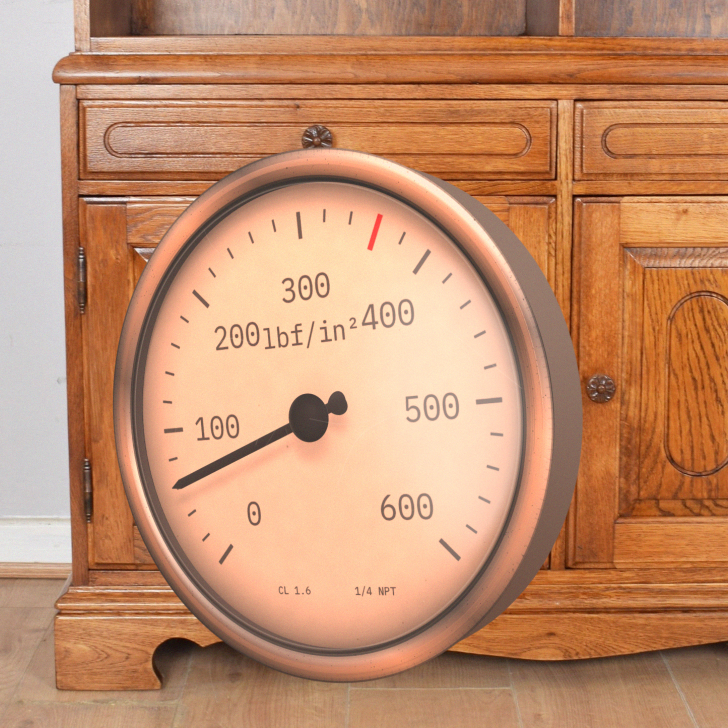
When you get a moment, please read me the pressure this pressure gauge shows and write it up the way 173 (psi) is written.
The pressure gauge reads 60 (psi)
